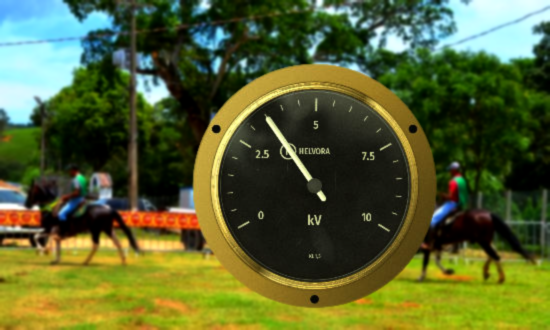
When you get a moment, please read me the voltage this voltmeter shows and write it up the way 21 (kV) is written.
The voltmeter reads 3.5 (kV)
